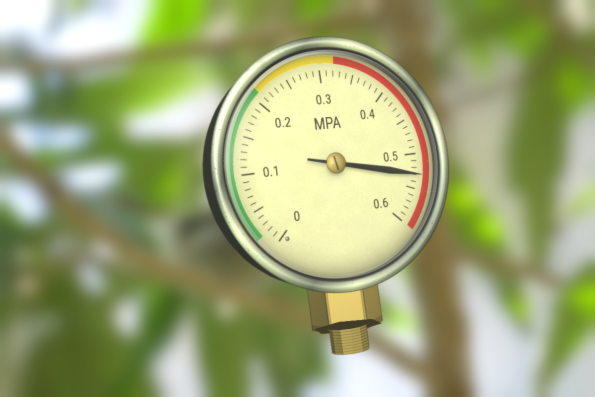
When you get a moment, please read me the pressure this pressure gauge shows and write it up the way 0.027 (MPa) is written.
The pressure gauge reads 0.53 (MPa)
